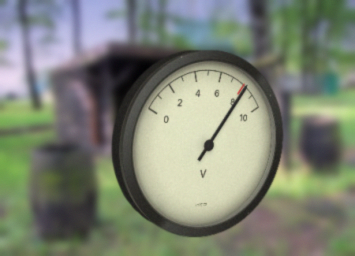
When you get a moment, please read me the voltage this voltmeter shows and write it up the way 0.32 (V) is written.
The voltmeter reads 8 (V)
